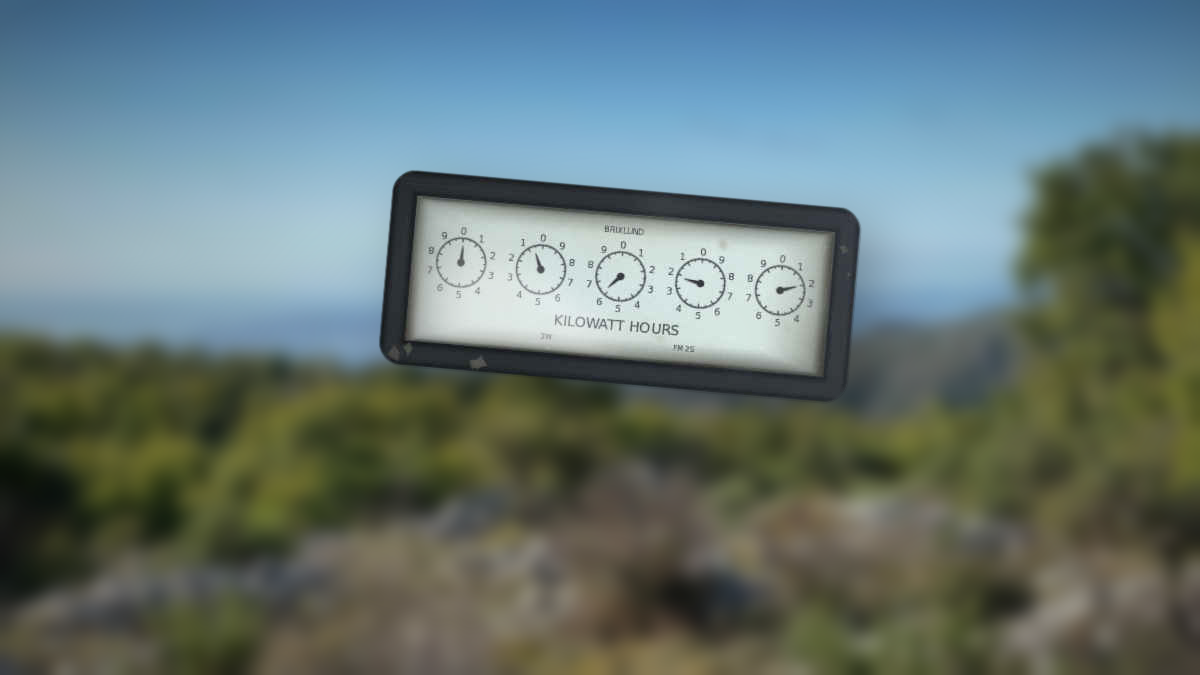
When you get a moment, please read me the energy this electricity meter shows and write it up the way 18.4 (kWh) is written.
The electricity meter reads 622 (kWh)
